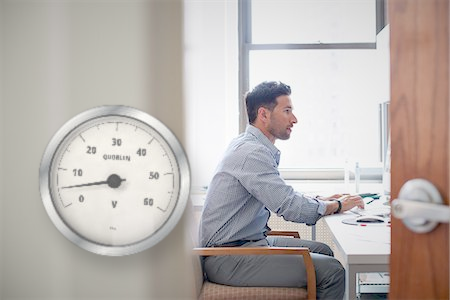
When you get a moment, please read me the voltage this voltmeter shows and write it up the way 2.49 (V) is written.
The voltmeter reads 5 (V)
